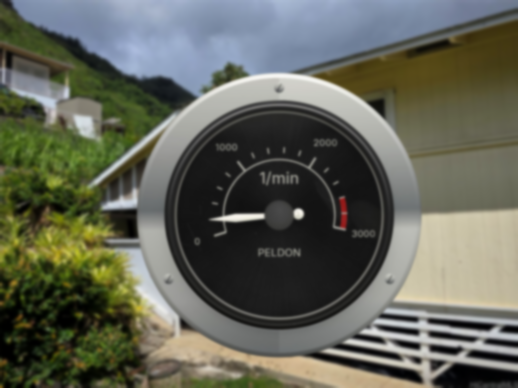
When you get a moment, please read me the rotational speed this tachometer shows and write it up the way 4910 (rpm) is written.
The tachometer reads 200 (rpm)
